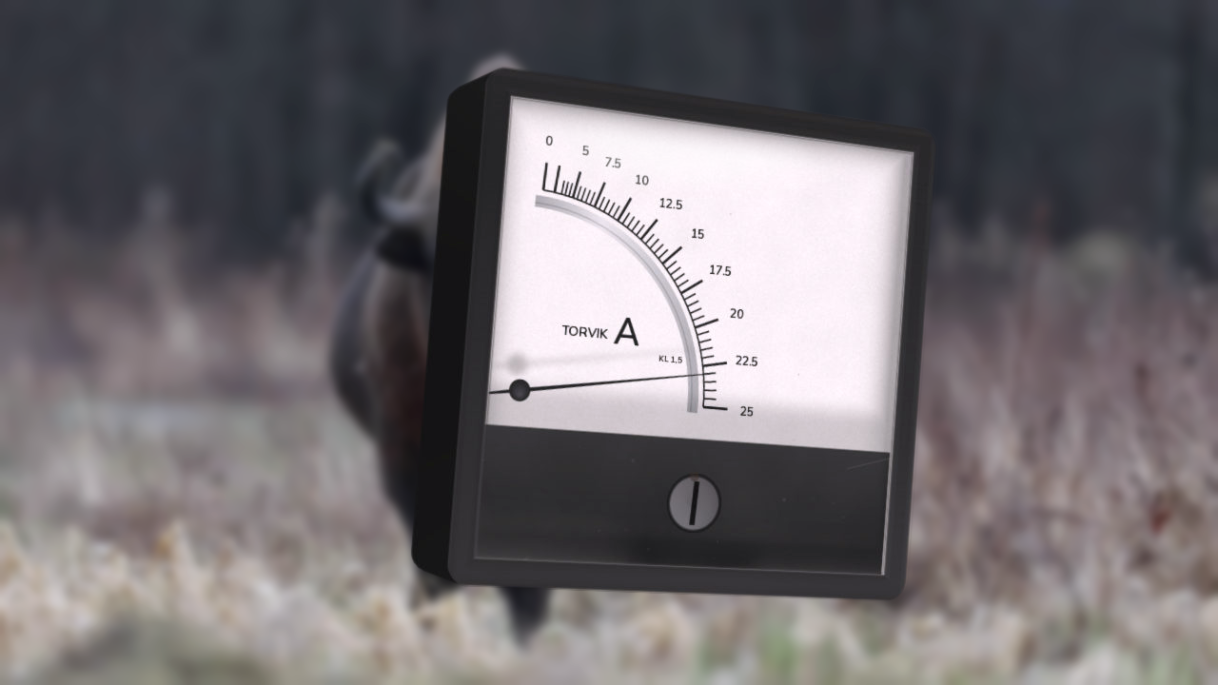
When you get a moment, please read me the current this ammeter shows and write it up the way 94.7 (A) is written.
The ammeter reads 23 (A)
